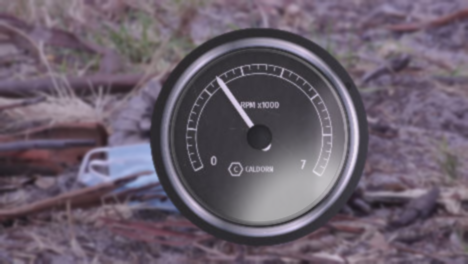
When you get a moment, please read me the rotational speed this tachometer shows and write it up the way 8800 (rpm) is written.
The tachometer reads 2400 (rpm)
